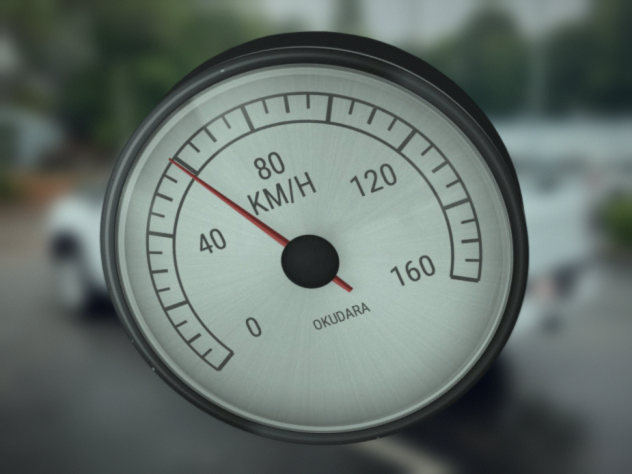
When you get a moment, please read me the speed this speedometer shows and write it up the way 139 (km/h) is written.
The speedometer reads 60 (km/h)
